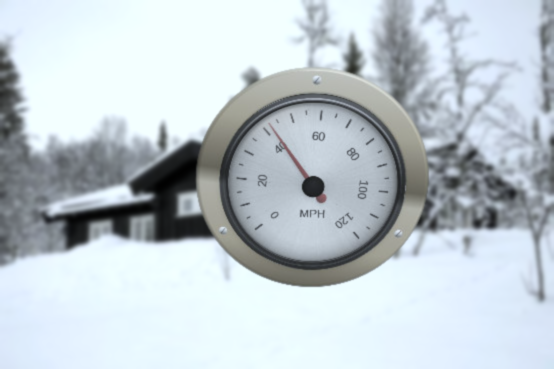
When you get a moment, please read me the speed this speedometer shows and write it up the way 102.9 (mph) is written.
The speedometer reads 42.5 (mph)
